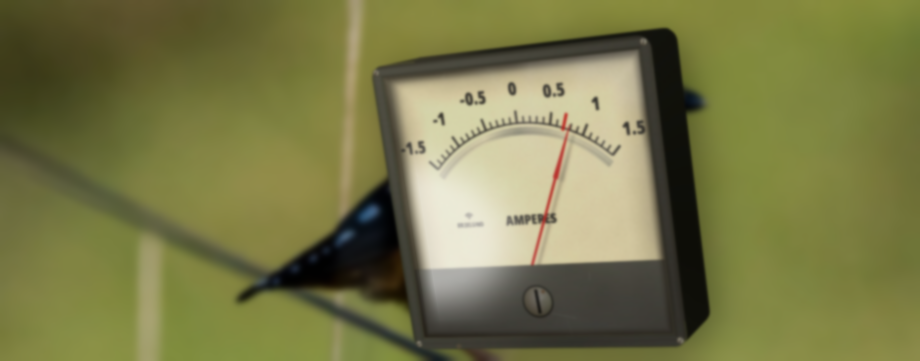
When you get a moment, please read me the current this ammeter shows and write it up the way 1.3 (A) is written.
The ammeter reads 0.8 (A)
